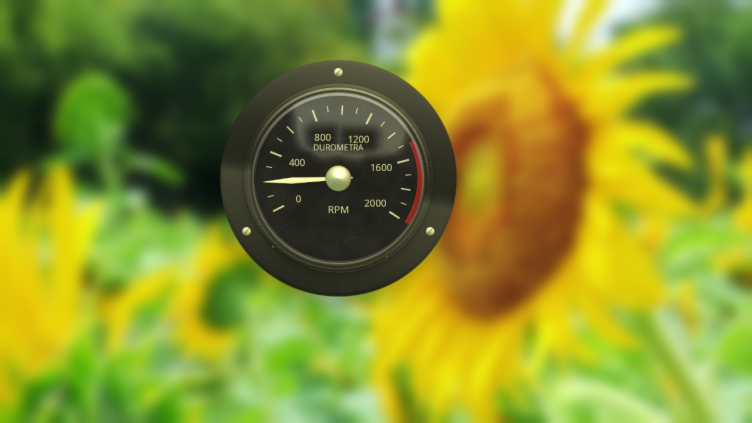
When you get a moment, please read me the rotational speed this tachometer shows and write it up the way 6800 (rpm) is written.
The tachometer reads 200 (rpm)
